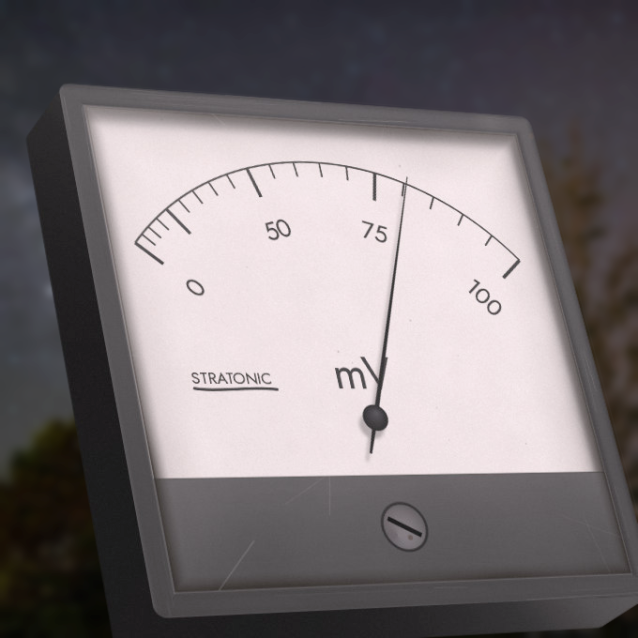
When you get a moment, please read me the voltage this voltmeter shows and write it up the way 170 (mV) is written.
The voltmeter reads 80 (mV)
